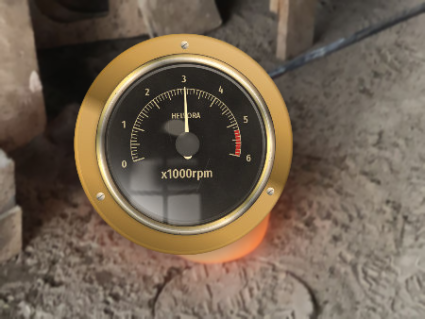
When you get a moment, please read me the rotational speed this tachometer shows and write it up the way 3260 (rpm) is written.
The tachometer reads 3000 (rpm)
